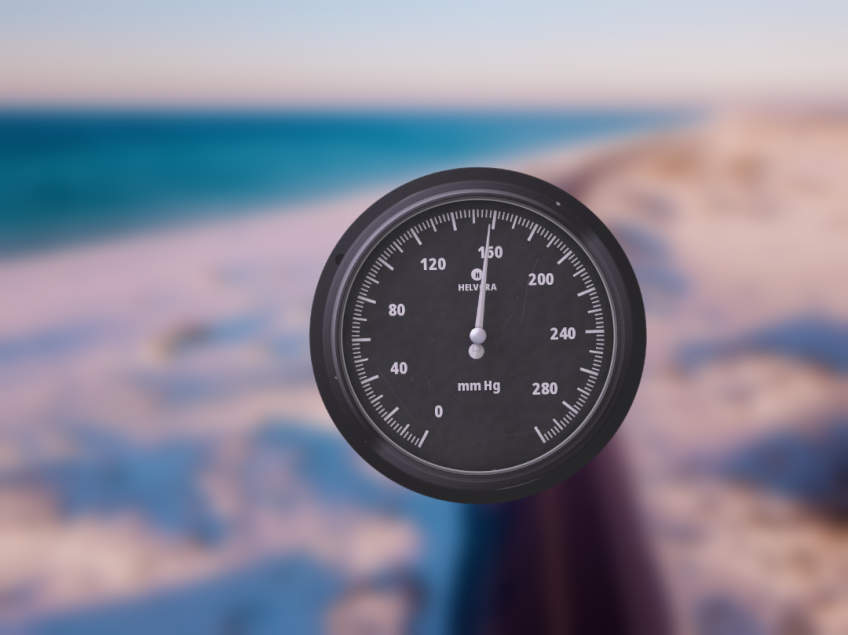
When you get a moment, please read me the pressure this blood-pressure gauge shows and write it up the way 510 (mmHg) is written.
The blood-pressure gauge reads 158 (mmHg)
